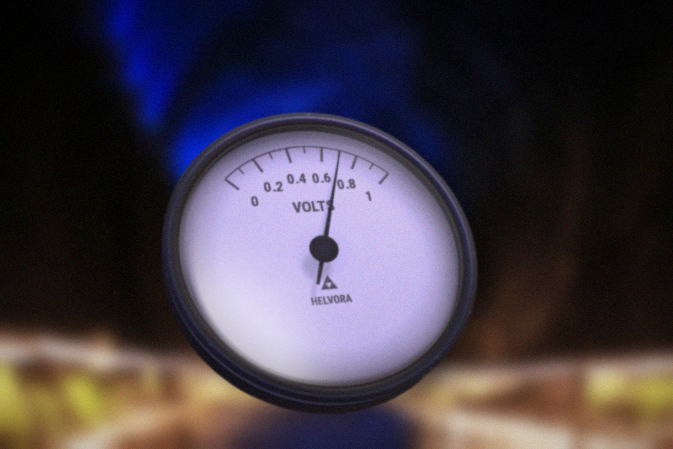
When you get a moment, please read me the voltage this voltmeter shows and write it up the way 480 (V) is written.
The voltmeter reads 0.7 (V)
